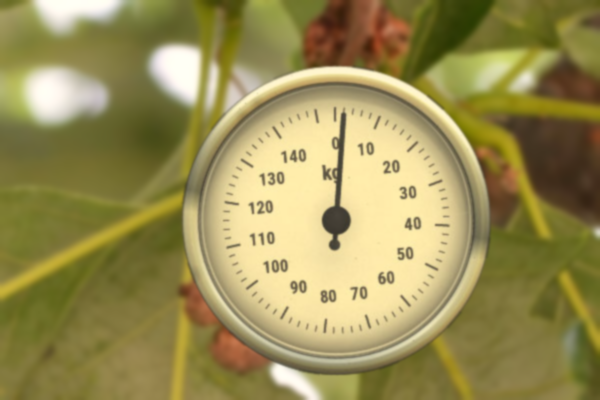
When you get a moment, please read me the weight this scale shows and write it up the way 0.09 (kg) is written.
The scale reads 2 (kg)
